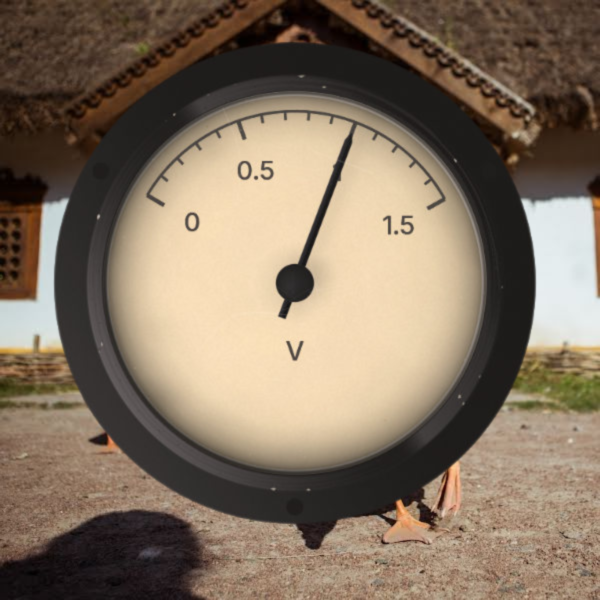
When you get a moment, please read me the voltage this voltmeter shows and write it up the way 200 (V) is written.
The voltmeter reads 1 (V)
